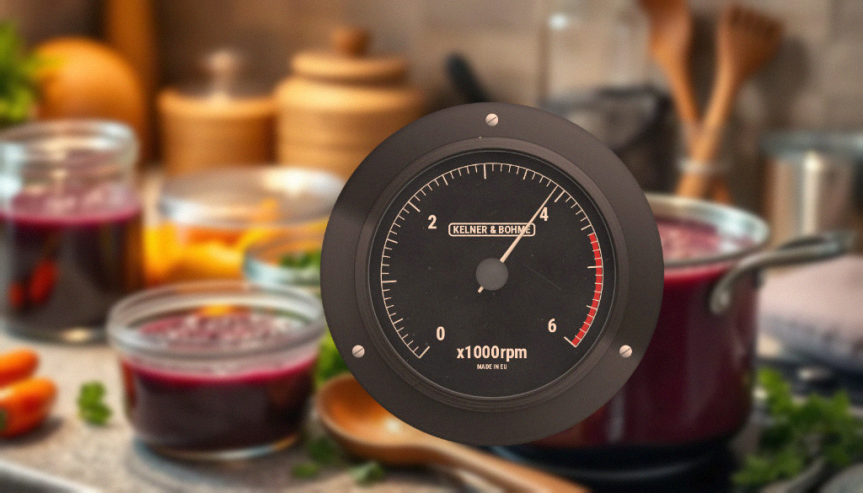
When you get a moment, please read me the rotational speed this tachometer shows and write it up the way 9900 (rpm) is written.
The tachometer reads 3900 (rpm)
